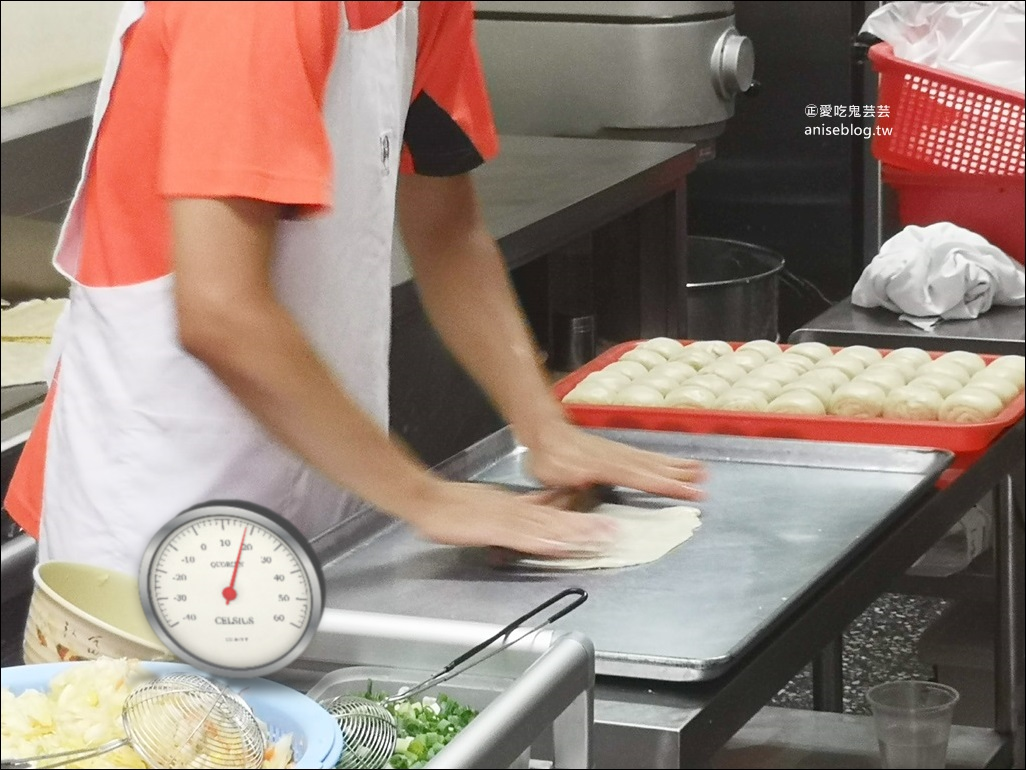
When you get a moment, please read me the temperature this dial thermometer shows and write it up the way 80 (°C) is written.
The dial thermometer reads 18 (°C)
